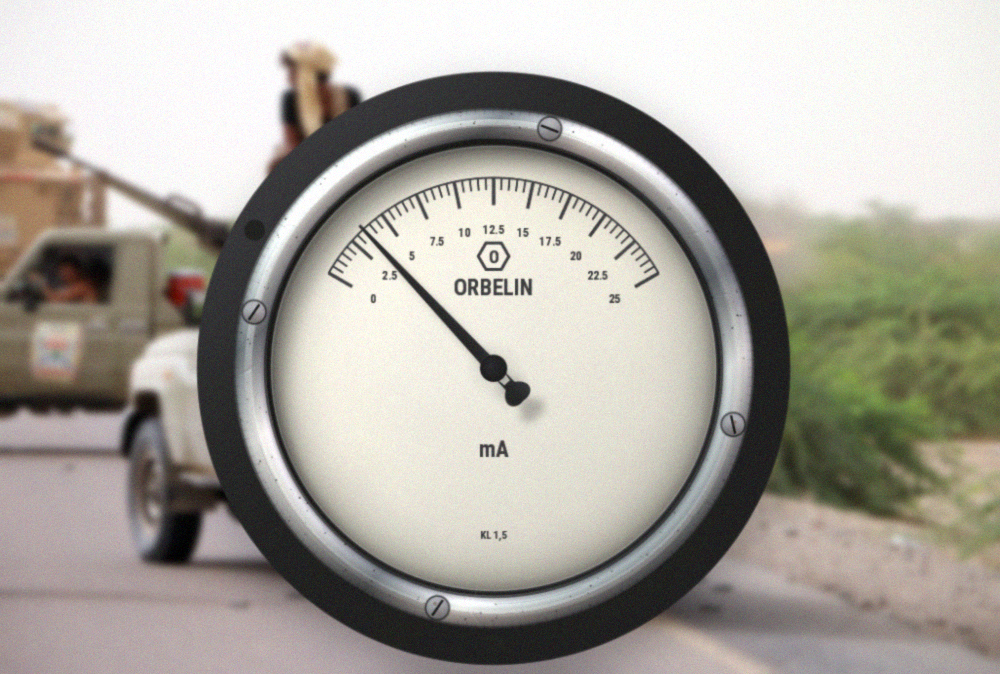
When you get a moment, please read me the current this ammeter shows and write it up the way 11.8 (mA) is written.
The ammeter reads 3.5 (mA)
